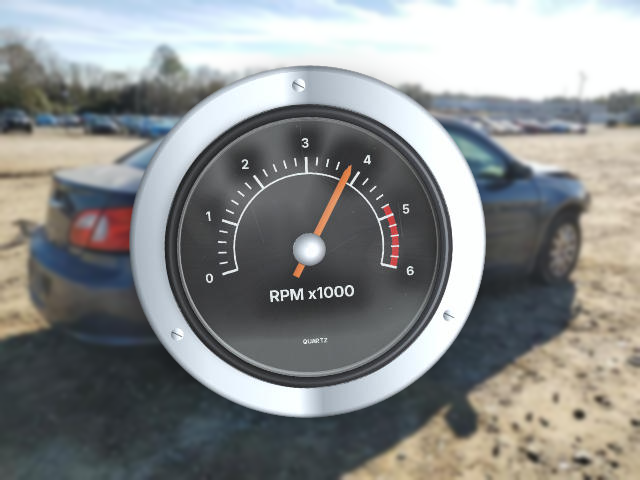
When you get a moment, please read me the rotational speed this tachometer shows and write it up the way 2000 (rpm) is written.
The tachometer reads 3800 (rpm)
